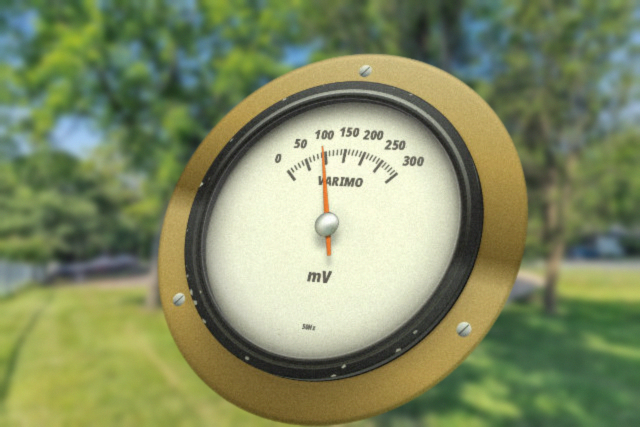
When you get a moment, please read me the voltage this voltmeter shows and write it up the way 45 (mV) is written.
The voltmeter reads 100 (mV)
